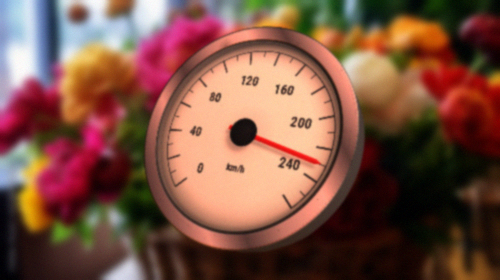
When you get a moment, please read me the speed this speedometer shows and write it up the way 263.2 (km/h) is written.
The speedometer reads 230 (km/h)
